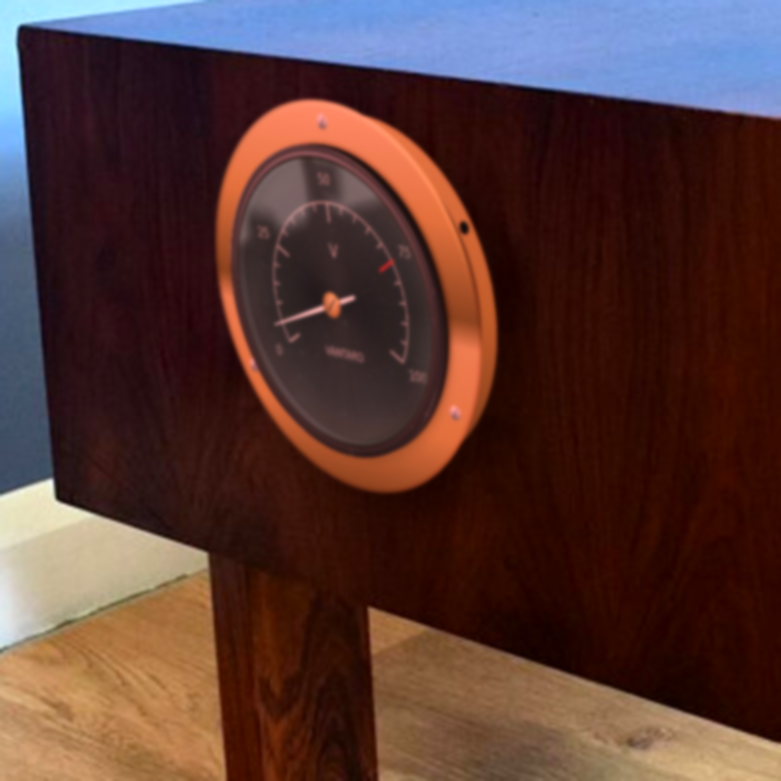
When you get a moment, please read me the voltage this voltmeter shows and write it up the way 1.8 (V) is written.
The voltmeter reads 5 (V)
